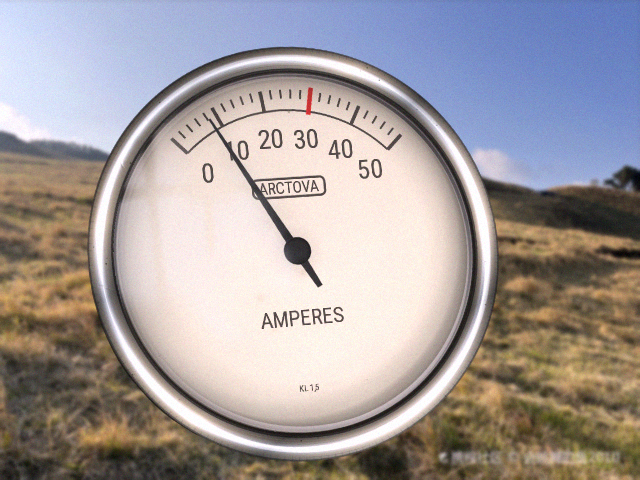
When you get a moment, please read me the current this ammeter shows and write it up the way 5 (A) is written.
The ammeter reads 8 (A)
